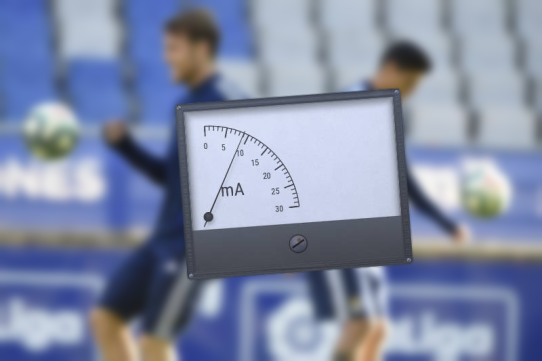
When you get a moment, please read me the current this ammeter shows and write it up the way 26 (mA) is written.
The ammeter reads 9 (mA)
